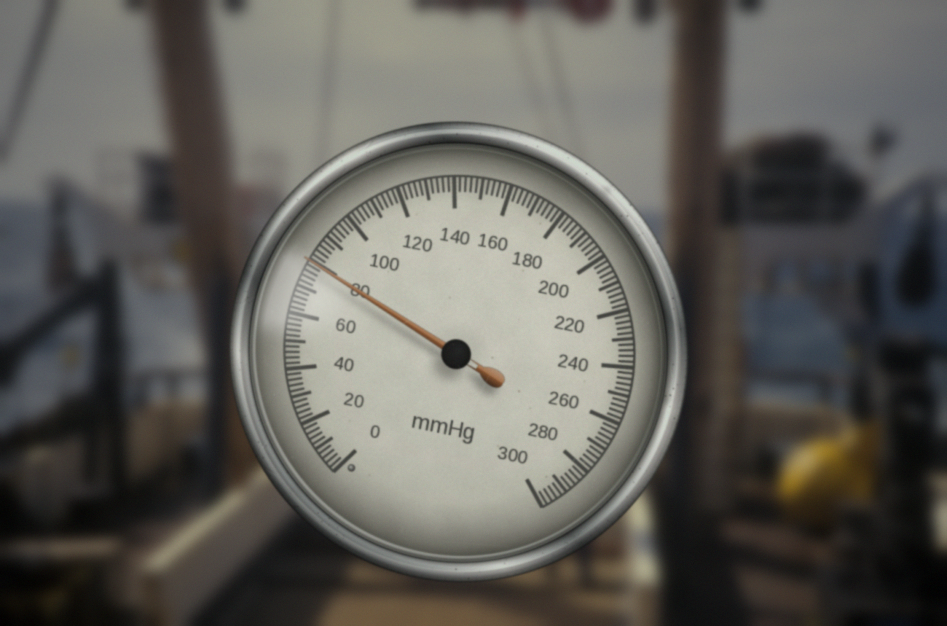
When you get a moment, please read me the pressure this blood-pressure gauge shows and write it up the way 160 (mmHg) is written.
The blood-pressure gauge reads 80 (mmHg)
